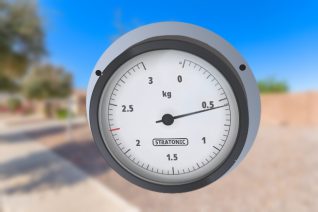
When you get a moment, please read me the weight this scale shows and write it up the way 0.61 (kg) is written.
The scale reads 0.55 (kg)
